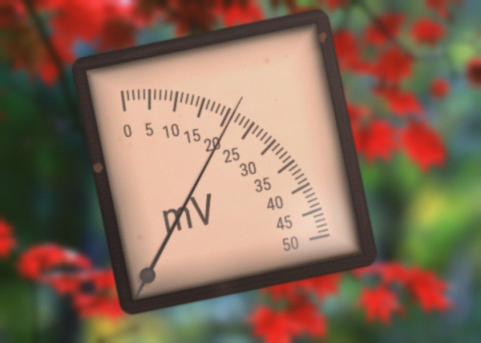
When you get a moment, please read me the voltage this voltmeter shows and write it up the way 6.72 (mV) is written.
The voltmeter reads 21 (mV)
